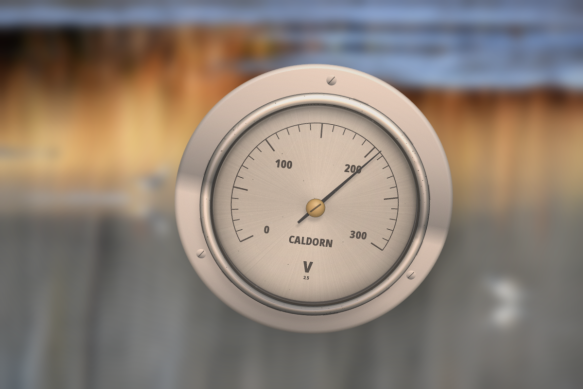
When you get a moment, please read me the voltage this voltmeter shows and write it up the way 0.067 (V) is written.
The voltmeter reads 205 (V)
